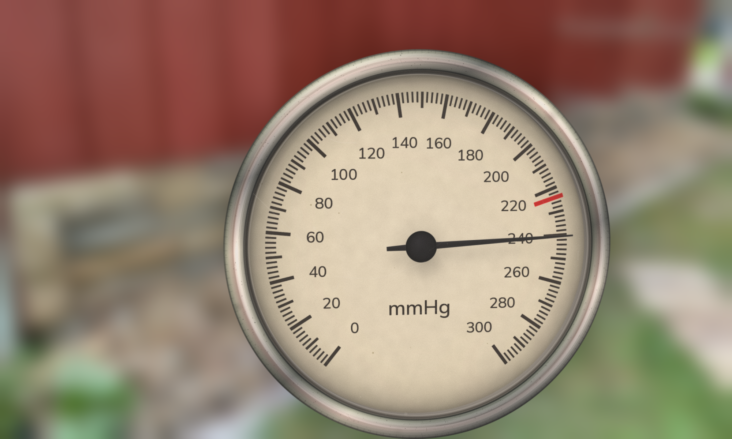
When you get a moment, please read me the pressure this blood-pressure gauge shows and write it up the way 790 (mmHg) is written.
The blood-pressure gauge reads 240 (mmHg)
